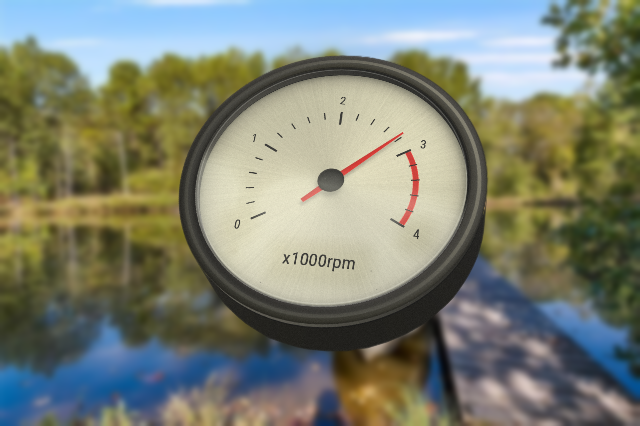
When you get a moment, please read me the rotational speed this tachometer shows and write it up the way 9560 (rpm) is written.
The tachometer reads 2800 (rpm)
